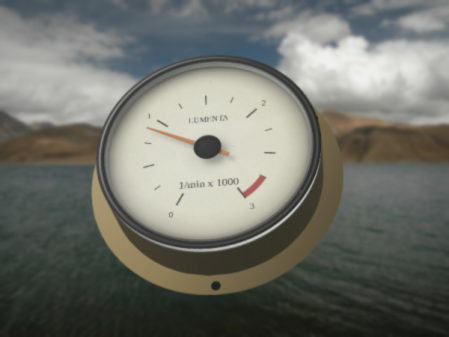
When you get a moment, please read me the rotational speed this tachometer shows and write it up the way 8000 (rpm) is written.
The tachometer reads 875 (rpm)
